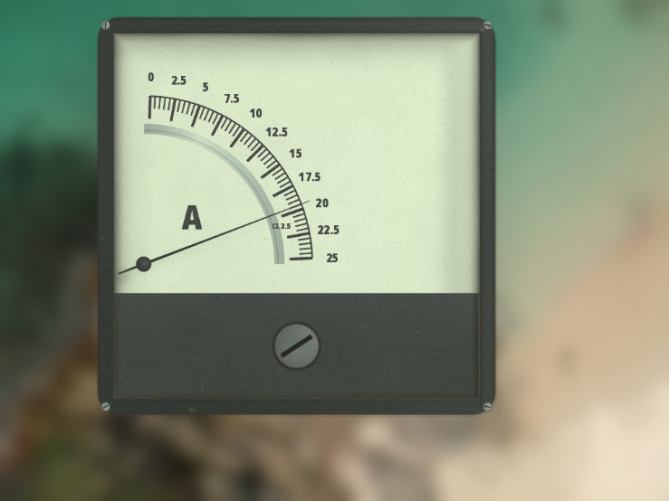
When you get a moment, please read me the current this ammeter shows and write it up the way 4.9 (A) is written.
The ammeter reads 19.5 (A)
